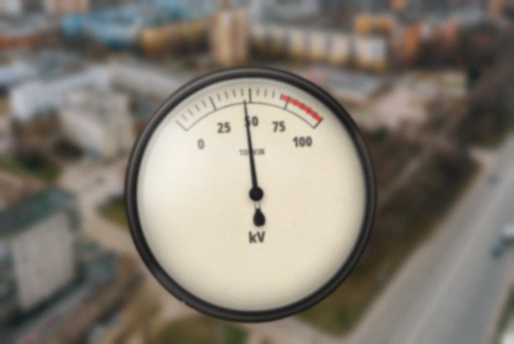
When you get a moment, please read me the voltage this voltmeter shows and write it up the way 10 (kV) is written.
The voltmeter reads 45 (kV)
